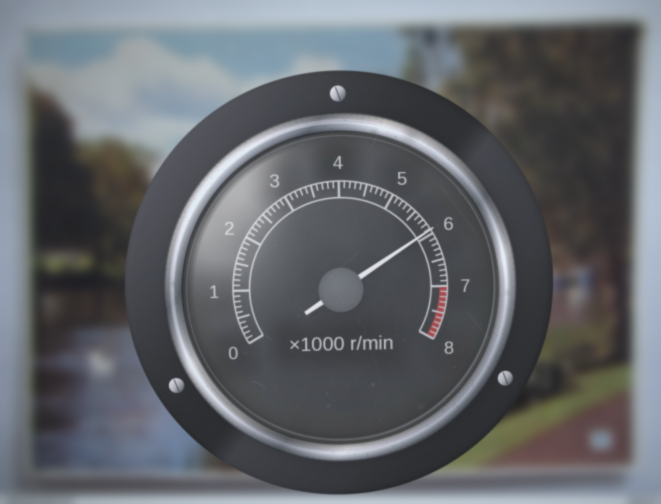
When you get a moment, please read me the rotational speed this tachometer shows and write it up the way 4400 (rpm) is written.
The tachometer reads 5900 (rpm)
